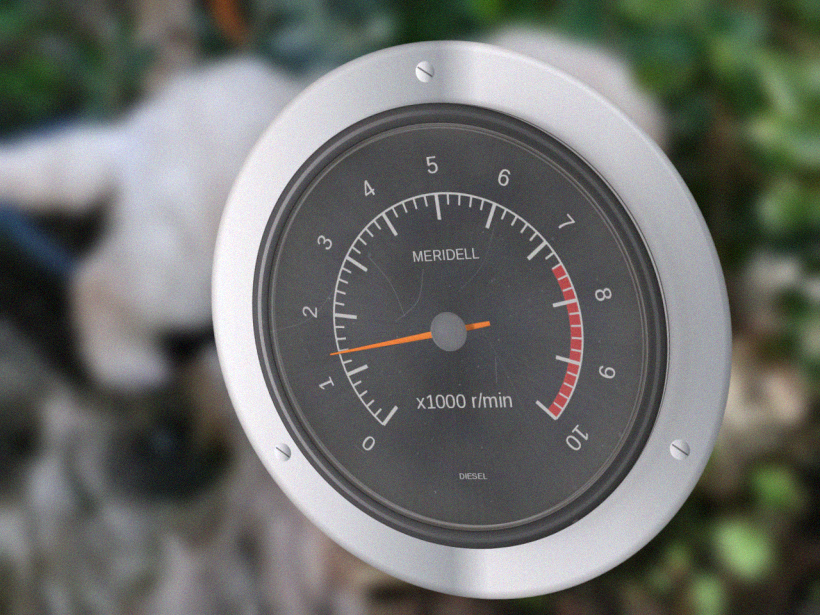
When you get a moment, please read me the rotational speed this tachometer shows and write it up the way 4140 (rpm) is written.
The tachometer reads 1400 (rpm)
